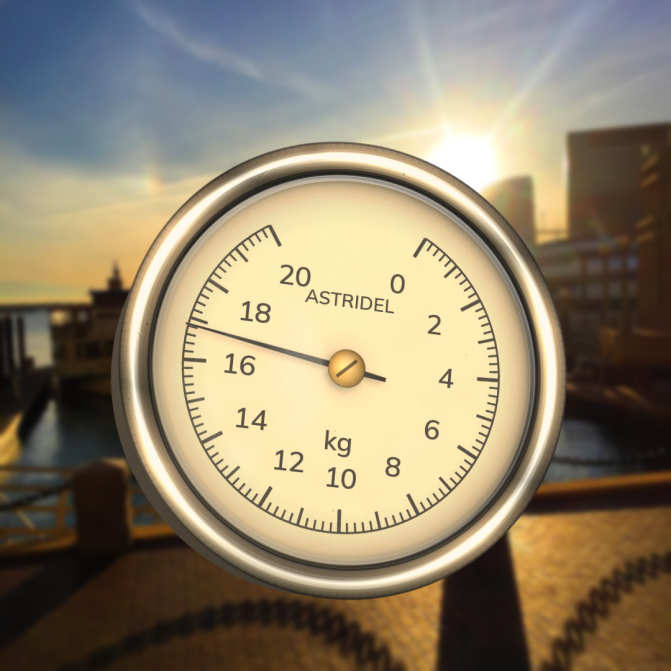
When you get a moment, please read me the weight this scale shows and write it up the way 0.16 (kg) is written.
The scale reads 16.8 (kg)
